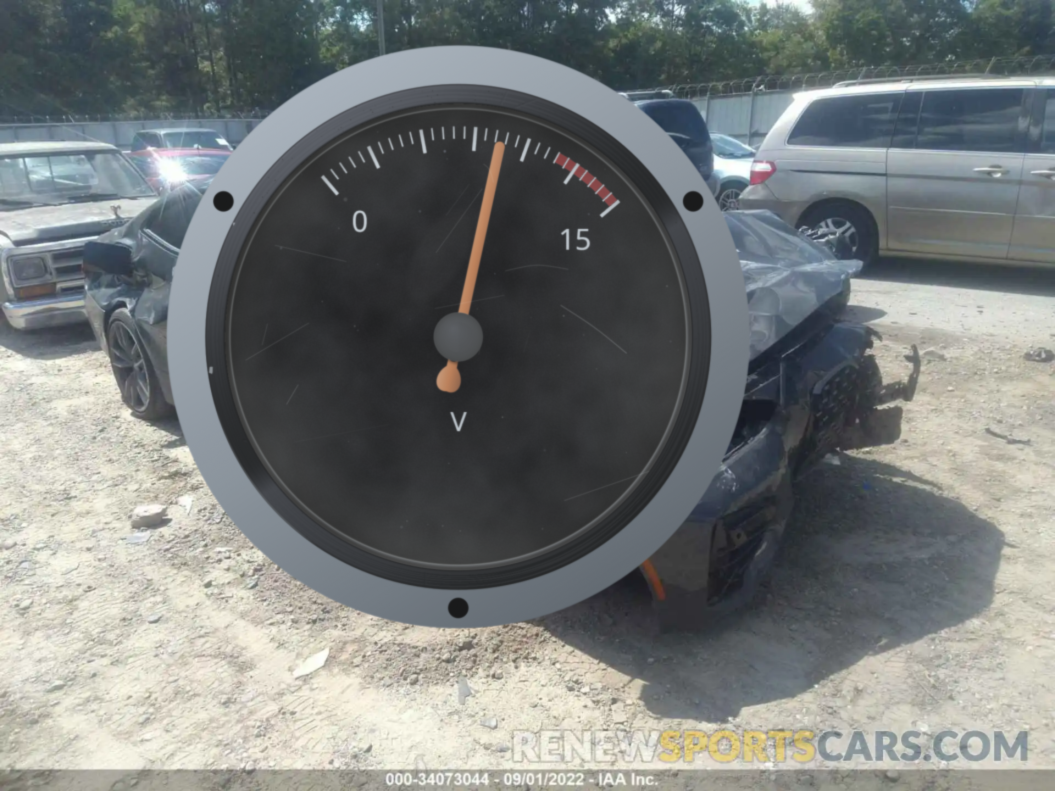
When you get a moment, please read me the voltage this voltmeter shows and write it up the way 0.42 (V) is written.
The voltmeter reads 8.75 (V)
